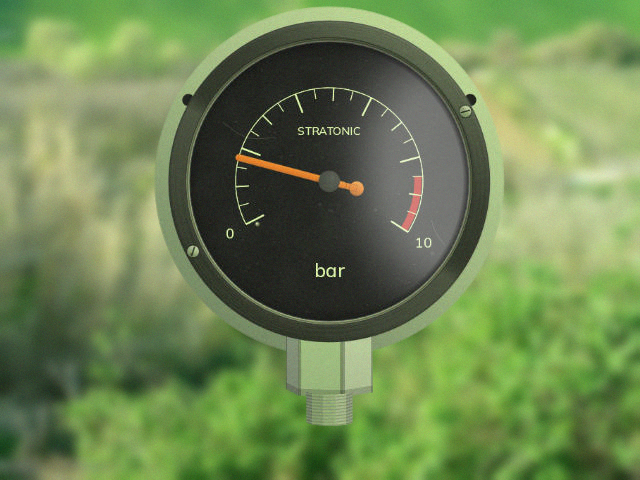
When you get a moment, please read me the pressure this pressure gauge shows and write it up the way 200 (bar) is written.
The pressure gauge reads 1.75 (bar)
